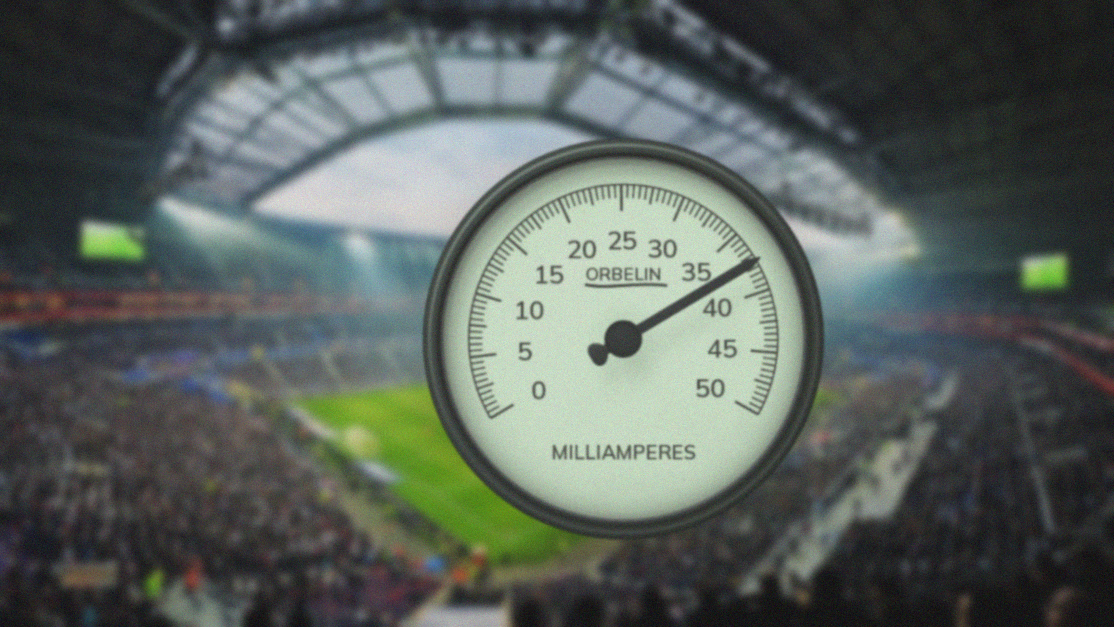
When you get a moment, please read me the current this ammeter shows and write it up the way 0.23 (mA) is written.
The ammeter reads 37.5 (mA)
